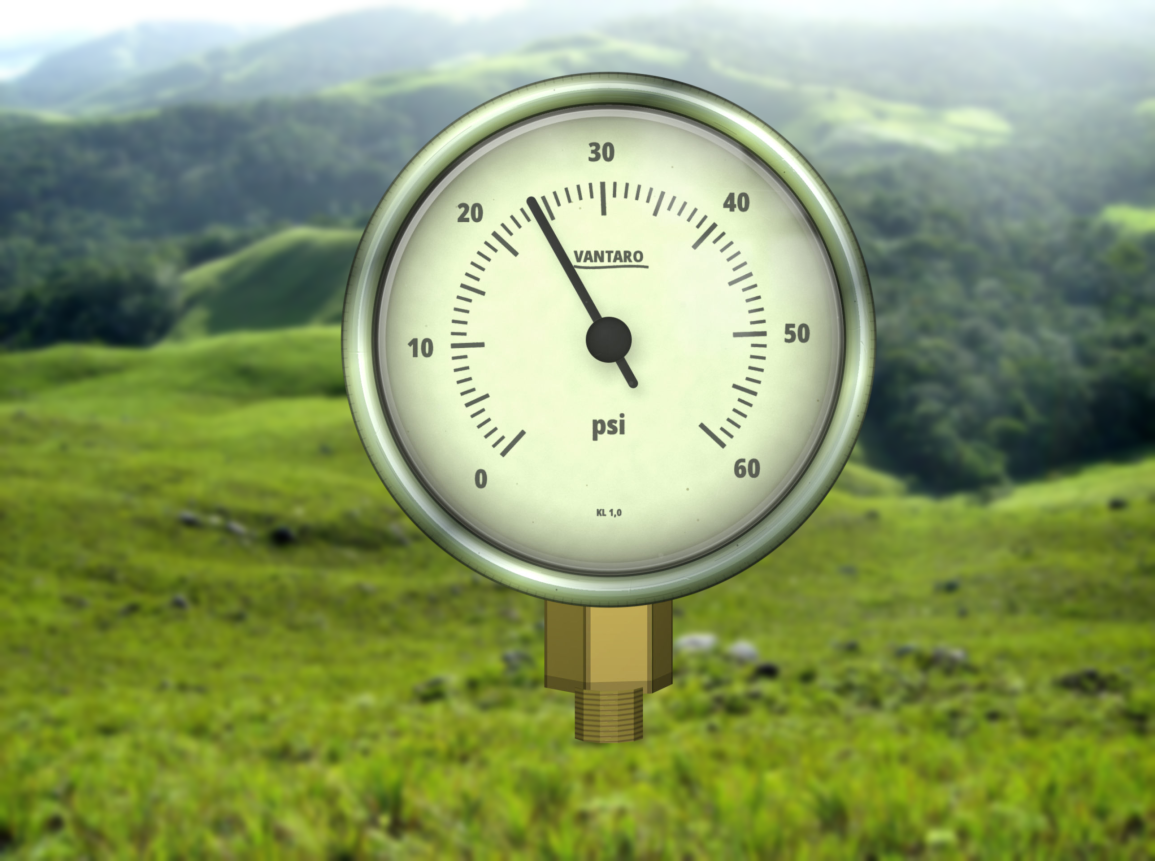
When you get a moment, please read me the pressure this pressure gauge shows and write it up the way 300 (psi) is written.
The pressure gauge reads 24 (psi)
